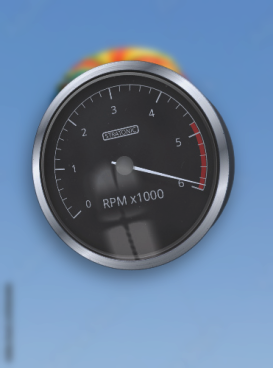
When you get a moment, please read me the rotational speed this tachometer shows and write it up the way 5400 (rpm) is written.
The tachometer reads 5900 (rpm)
